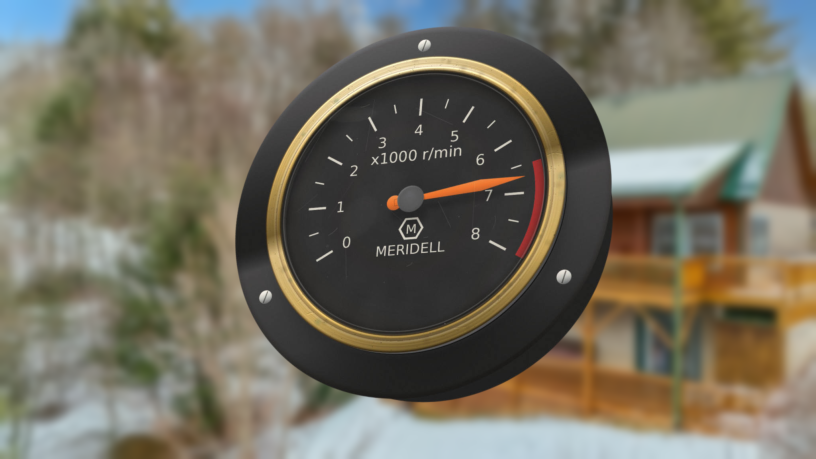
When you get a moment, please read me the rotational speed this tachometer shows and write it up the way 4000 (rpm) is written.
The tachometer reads 6750 (rpm)
